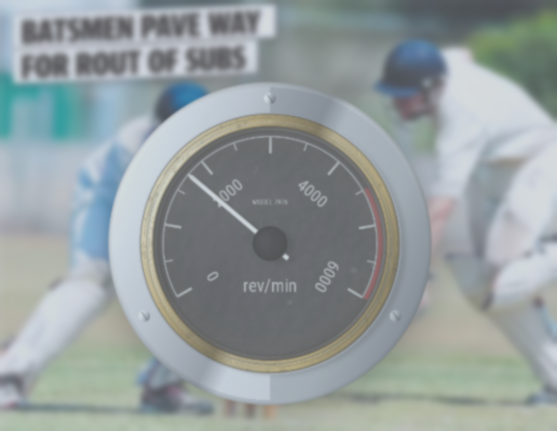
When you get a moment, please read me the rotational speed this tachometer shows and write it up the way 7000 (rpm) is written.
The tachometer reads 1750 (rpm)
